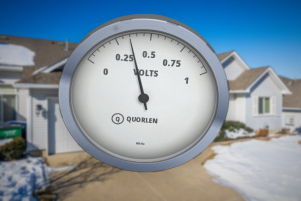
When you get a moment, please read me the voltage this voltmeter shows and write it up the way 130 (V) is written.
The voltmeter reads 0.35 (V)
